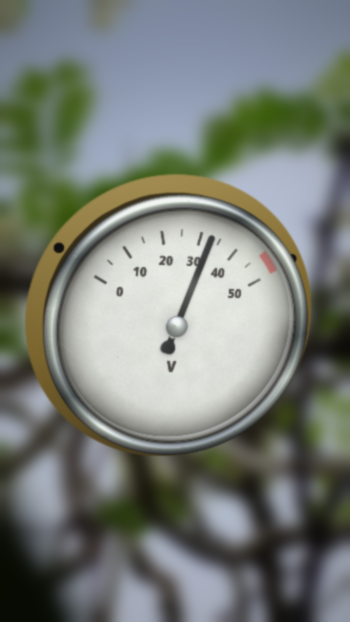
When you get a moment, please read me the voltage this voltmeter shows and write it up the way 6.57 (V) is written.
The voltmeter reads 32.5 (V)
